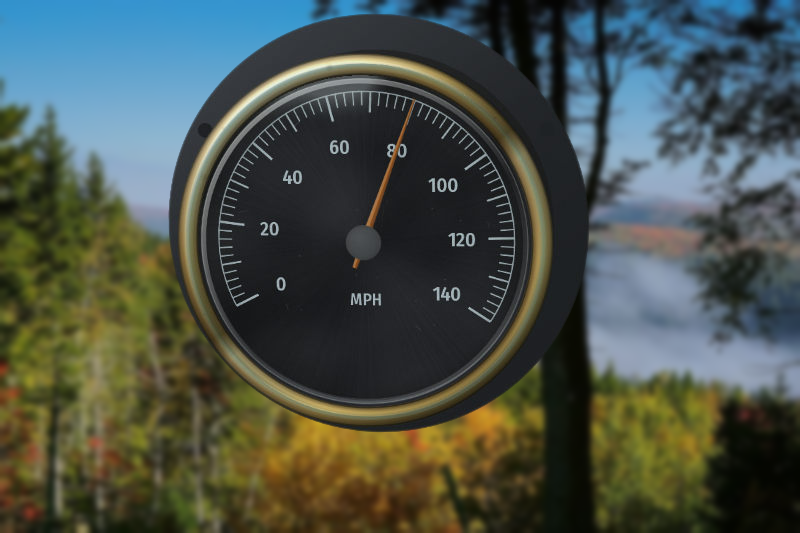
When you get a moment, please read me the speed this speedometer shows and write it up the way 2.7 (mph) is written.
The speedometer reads 80 (mph)
